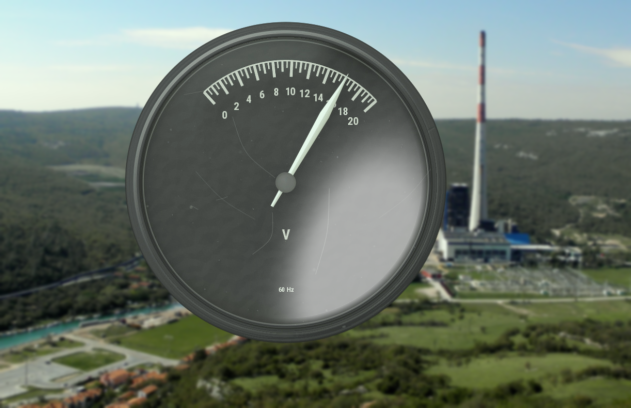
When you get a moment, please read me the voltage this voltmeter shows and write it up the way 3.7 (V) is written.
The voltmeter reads 16 (V)
